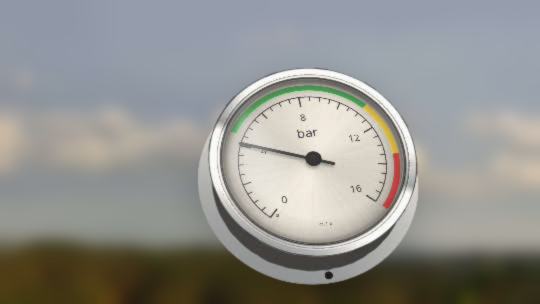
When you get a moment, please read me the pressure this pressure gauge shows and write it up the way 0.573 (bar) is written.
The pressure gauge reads 4 (bar)
